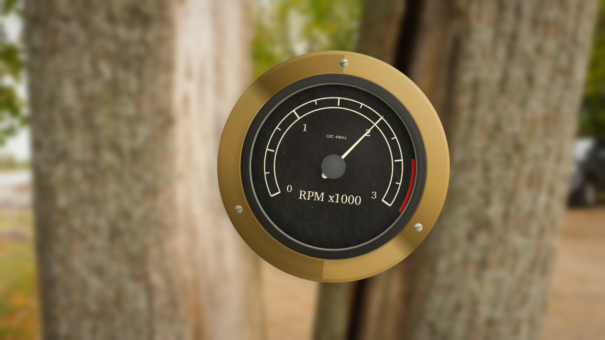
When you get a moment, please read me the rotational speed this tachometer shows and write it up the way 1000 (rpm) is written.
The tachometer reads 2000 (rpm)
